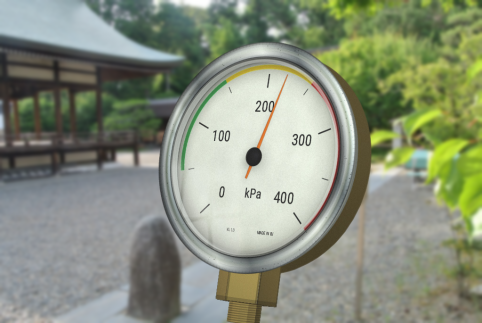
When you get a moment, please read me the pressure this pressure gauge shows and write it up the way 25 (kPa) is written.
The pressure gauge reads 225 (kPa)
